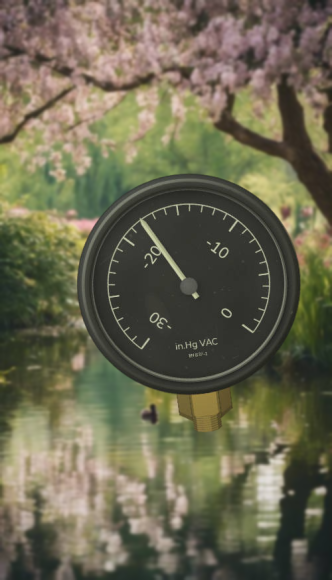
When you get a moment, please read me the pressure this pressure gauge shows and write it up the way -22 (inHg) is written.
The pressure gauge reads -18 (inHg)
